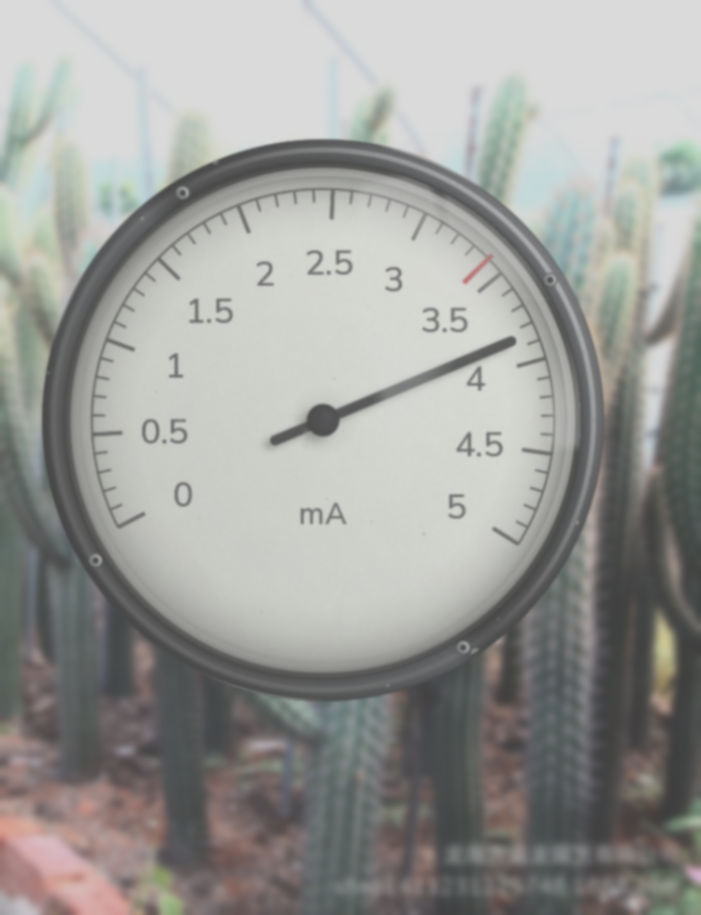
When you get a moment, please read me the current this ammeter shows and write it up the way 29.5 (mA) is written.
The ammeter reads 3.85 (mA)
